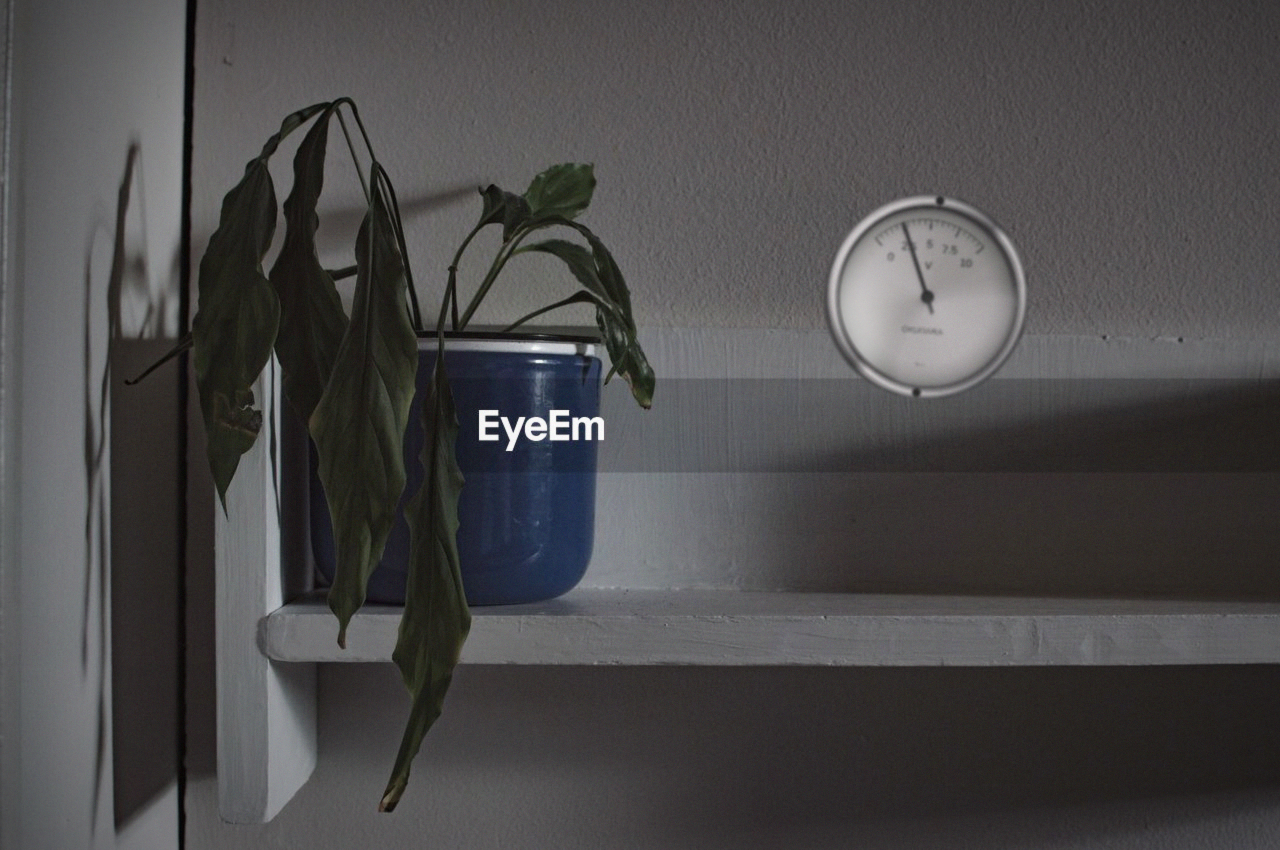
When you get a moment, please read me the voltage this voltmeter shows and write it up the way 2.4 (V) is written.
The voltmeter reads 2.5 (V)
